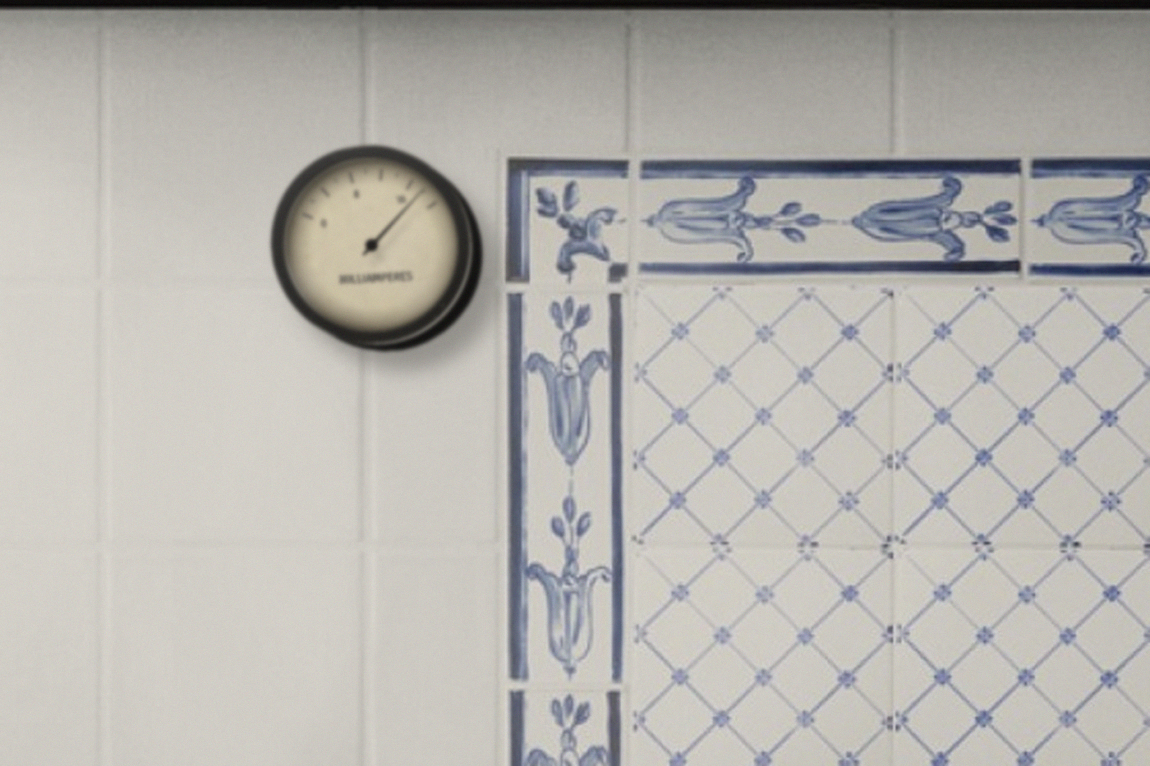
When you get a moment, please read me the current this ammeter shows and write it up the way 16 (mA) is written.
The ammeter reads 18 (mA)
